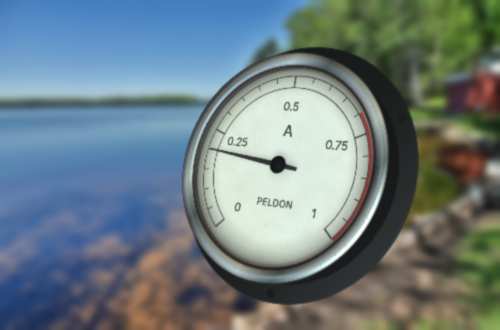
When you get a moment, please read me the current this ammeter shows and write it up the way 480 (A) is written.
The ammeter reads 0.2 (A)
